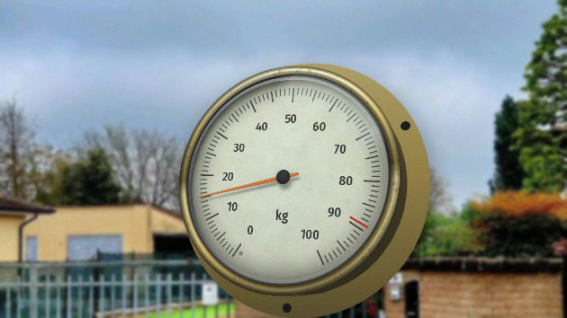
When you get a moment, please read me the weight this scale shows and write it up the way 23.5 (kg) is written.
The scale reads 15 (kg)
